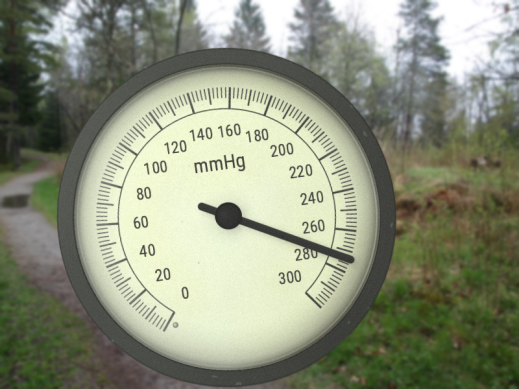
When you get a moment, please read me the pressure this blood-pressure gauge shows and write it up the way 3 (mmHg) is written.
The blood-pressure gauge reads 274 (mmHg)
